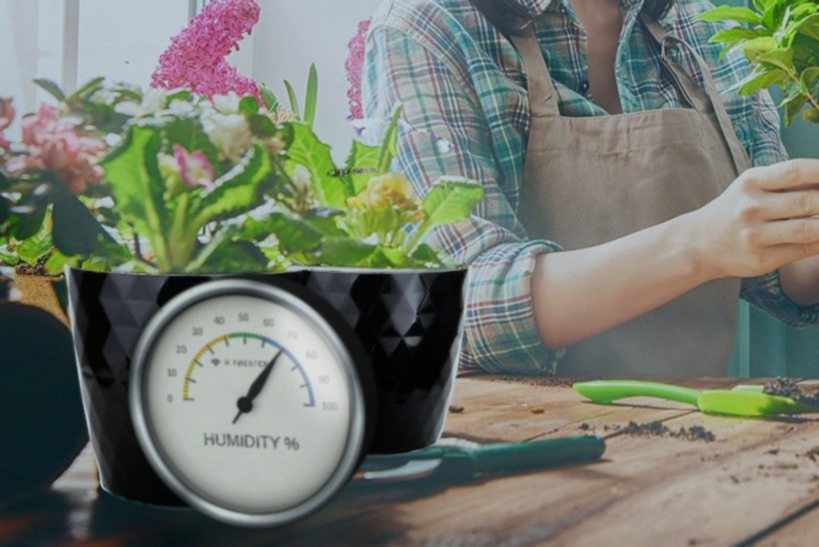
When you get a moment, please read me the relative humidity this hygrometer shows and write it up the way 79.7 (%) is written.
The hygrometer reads 70 (%)
